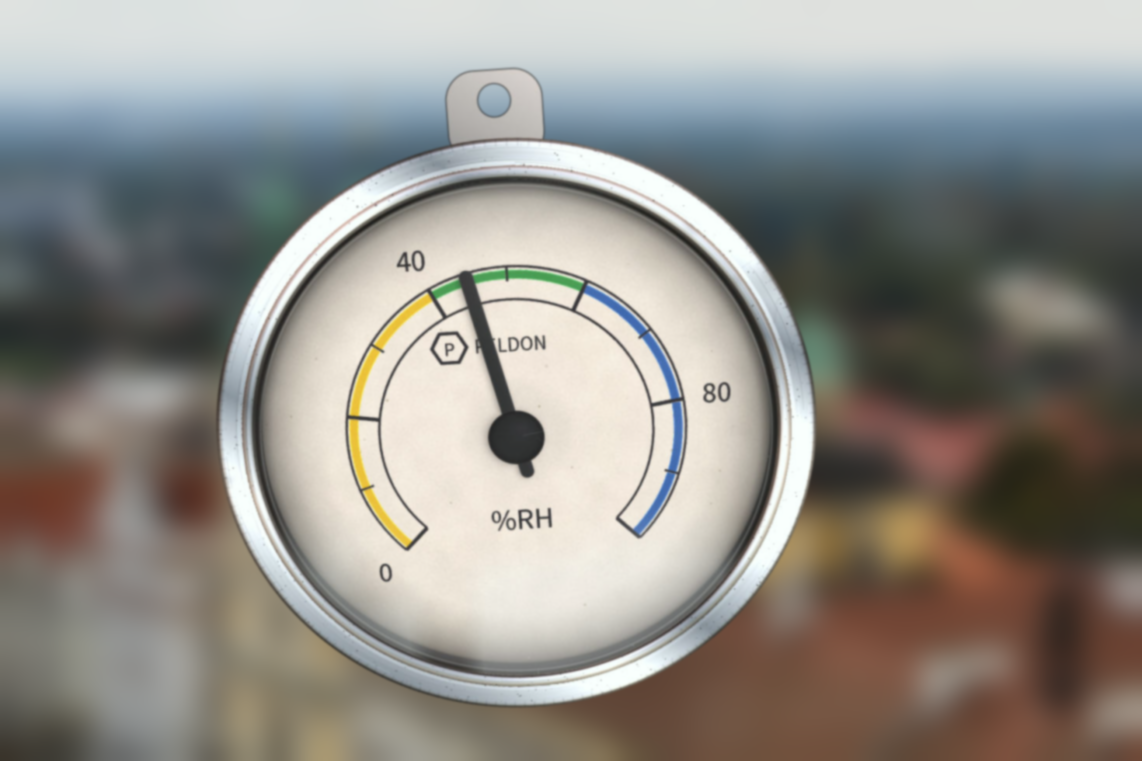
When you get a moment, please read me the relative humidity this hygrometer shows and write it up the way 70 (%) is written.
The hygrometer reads 45 (%)
